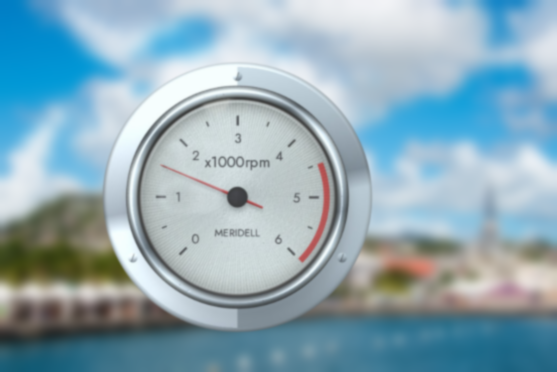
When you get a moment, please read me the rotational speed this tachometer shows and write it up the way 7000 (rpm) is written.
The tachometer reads 1500 (rpm)
